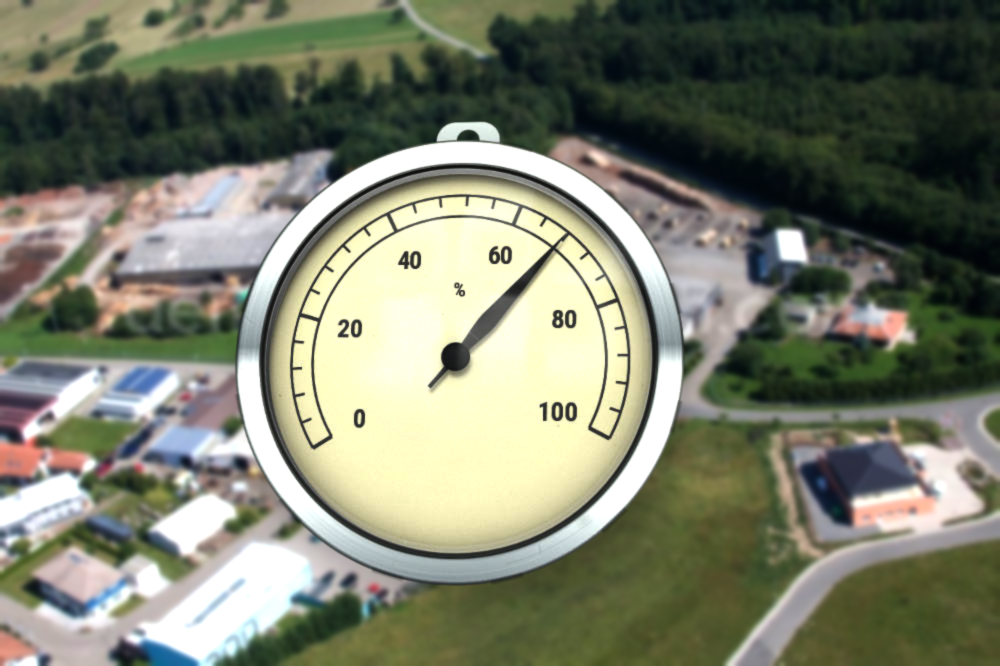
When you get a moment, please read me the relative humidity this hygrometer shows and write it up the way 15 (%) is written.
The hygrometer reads 68 (%)
